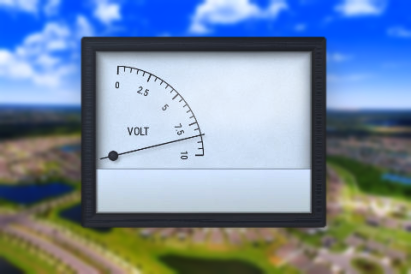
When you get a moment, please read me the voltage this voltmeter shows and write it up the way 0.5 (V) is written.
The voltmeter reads 8.5 (V)
